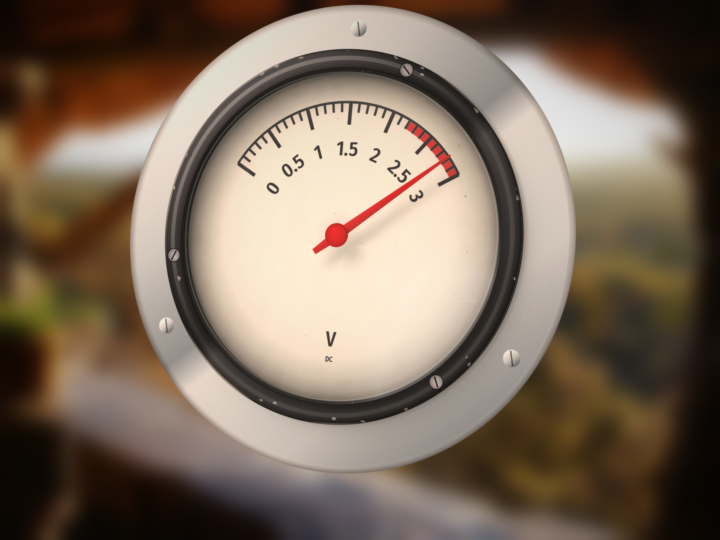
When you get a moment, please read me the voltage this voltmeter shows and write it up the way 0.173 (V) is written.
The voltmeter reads 2.8 (V)
